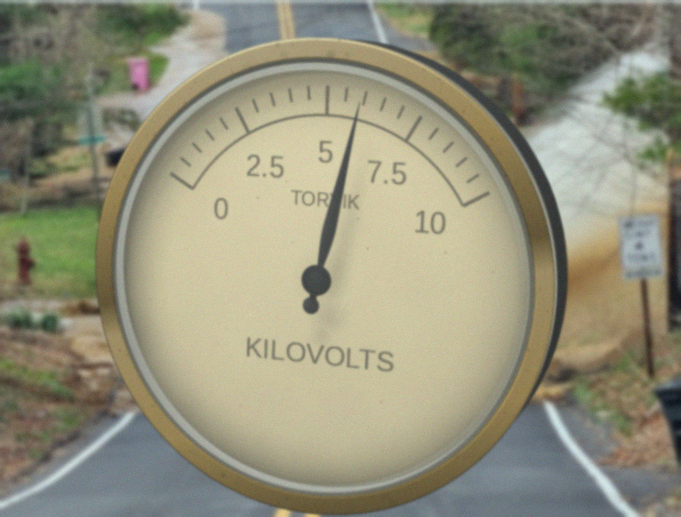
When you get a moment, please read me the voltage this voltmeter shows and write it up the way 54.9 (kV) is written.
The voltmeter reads 6 (kV)
